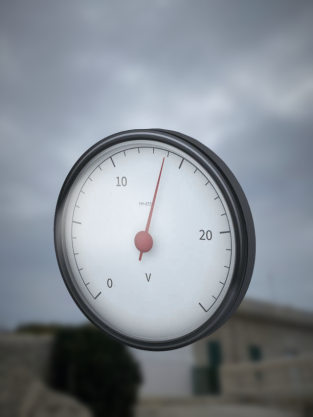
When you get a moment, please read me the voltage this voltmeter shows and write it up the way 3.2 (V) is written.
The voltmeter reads 14 (V)
